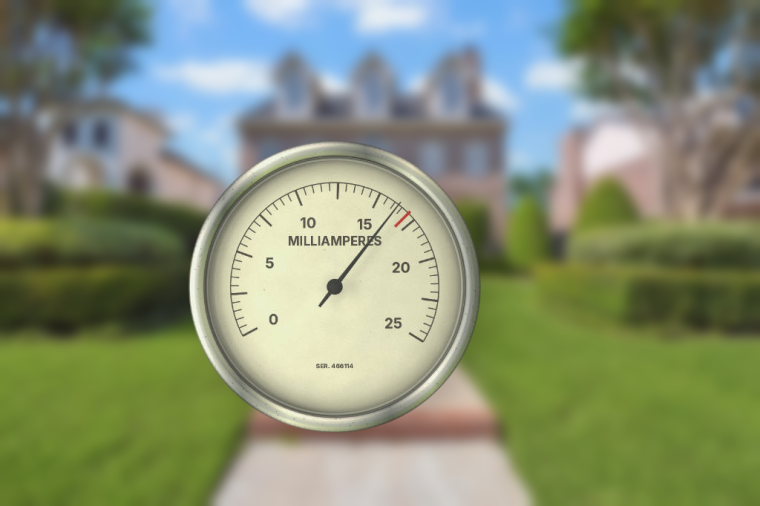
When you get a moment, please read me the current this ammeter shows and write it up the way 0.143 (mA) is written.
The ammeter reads 16.25 (mA)
